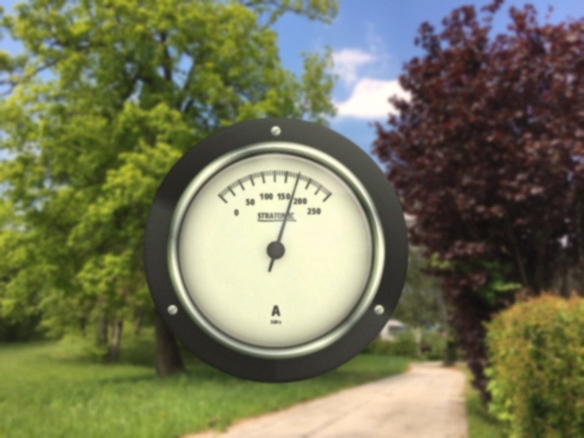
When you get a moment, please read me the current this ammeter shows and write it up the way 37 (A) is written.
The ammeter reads 175 (A)
